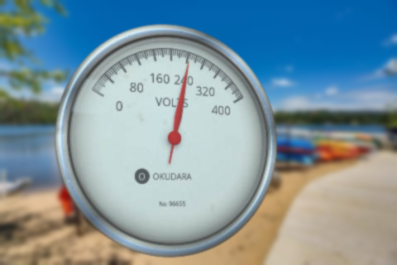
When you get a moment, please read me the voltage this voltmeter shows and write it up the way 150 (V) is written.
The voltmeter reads 240 (V)
